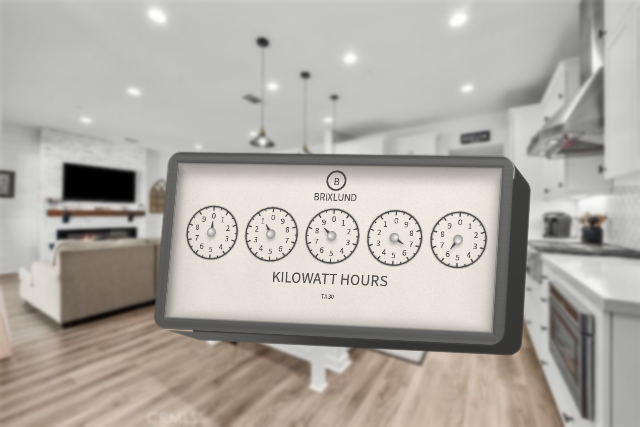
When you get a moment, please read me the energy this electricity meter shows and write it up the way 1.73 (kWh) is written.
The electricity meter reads 866 (kWh)
